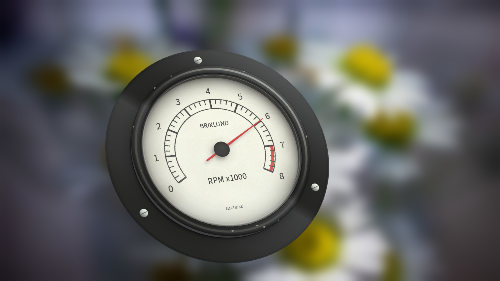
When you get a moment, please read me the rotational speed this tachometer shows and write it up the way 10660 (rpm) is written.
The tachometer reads 6000 (rpm)
